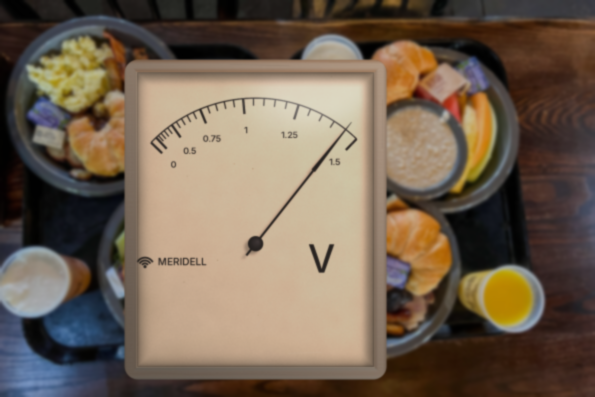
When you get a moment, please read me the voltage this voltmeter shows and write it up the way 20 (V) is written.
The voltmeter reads 1.45 (V)
